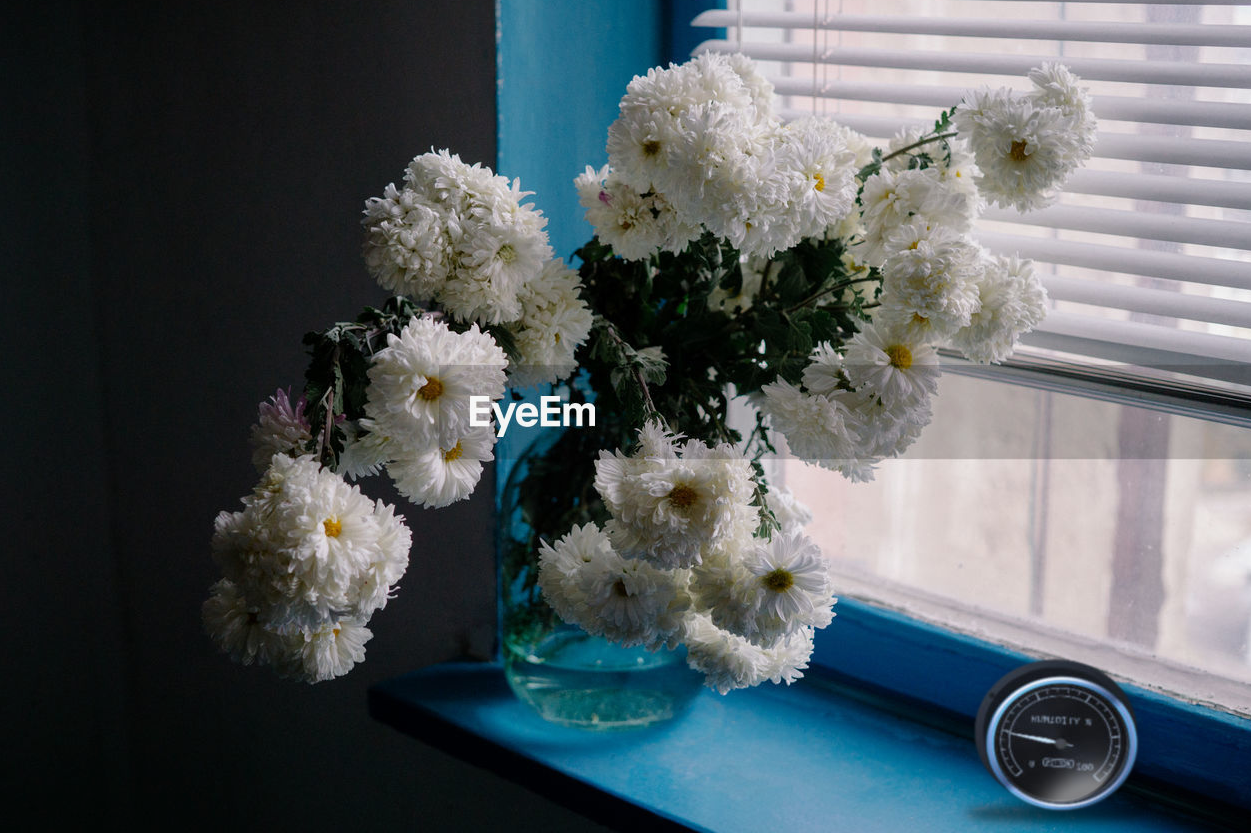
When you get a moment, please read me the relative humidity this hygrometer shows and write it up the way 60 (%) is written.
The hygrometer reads 20 (%)
